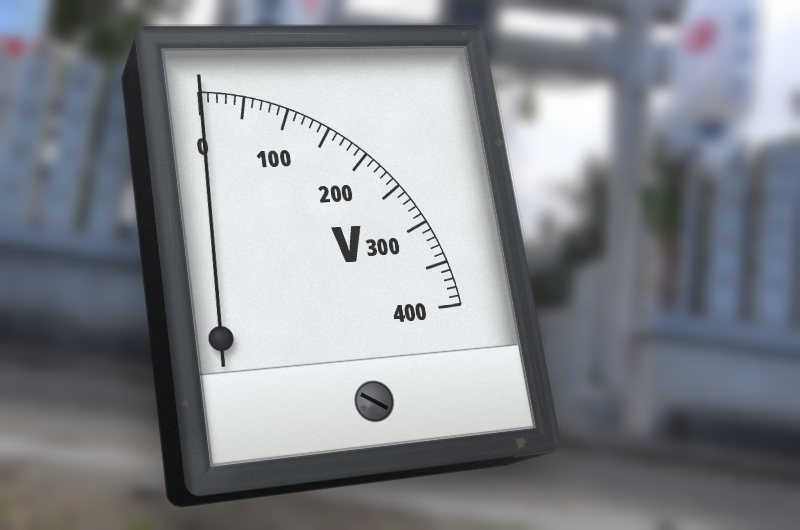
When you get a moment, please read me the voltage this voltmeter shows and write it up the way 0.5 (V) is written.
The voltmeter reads 0 (V)
